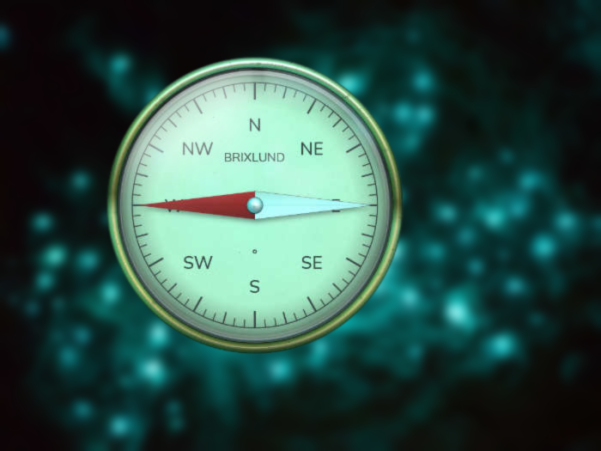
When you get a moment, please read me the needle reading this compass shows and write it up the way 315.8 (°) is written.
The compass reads 270 (°)
